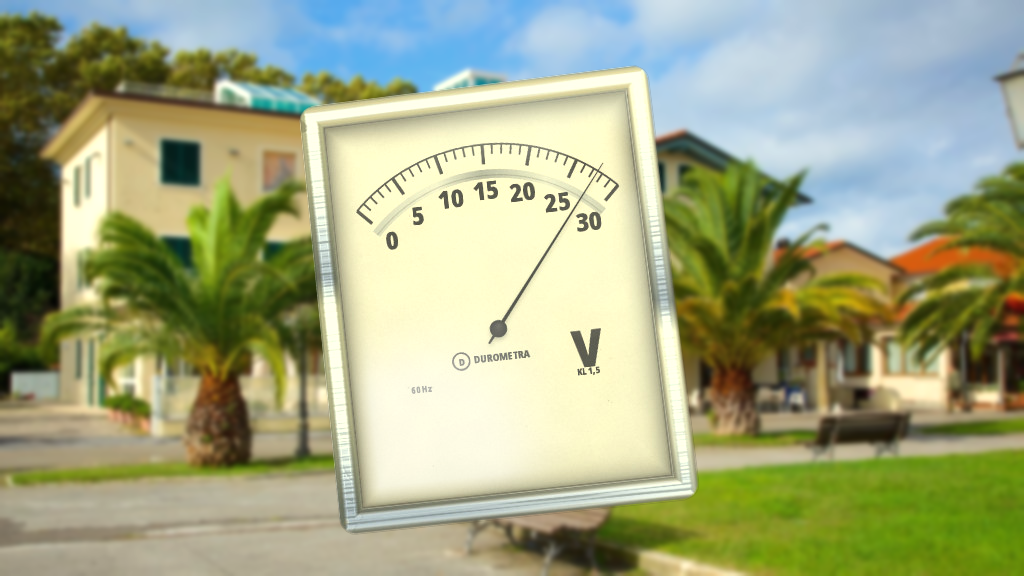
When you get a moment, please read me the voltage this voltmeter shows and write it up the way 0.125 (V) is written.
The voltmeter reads 27.5 (V)
